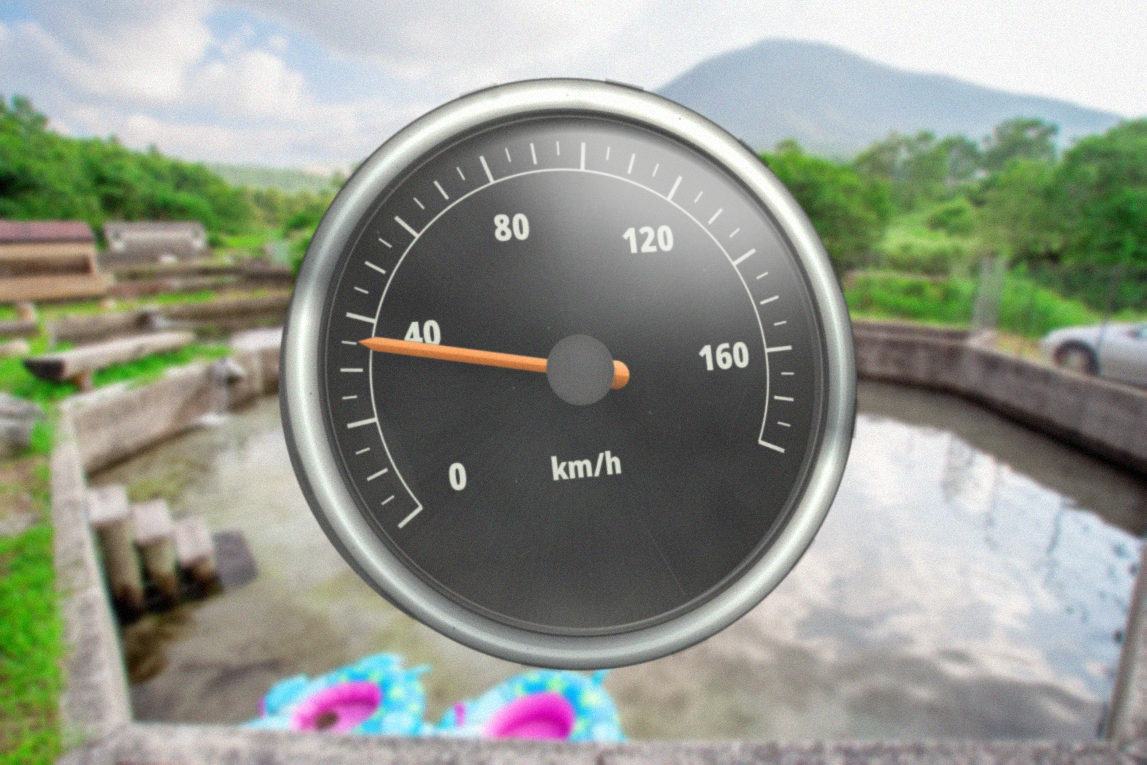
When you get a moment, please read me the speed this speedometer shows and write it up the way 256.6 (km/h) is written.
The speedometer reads 35 (km/h)
